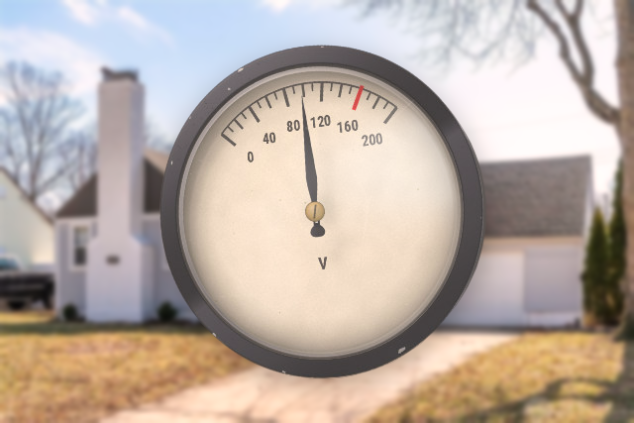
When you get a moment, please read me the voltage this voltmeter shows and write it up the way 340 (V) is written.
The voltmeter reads 100 (V)
